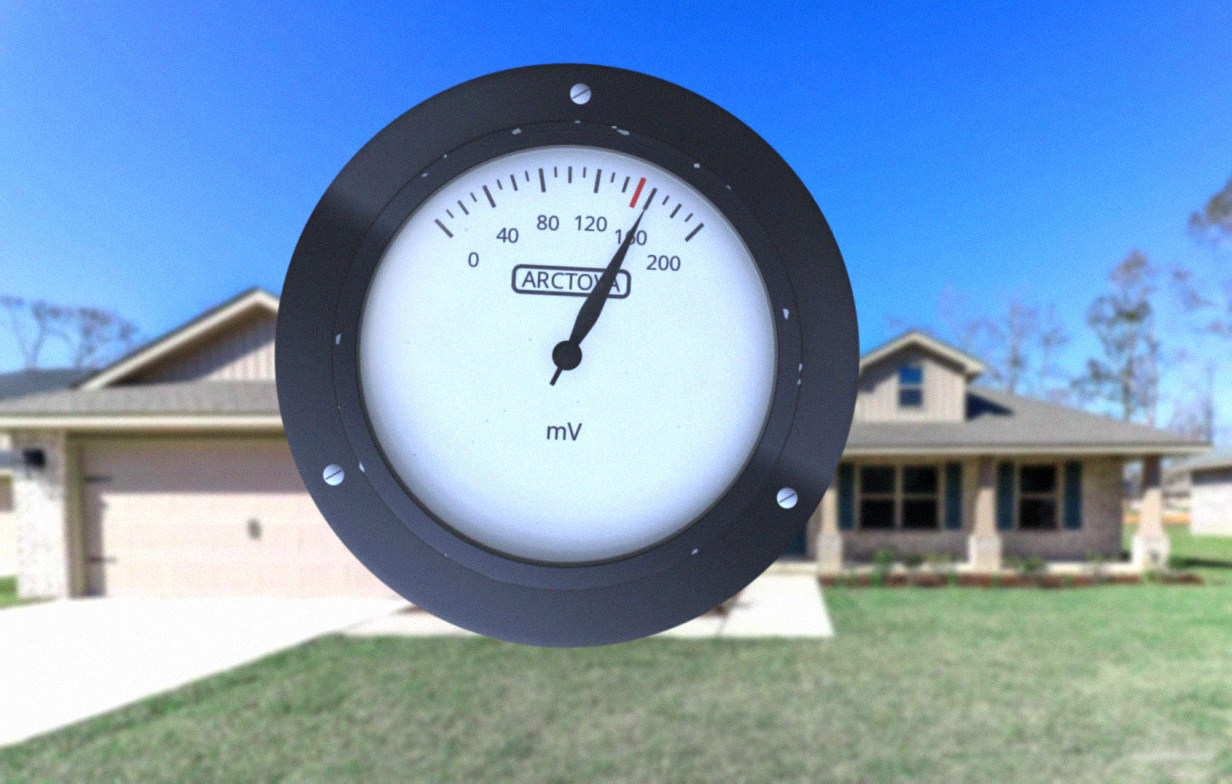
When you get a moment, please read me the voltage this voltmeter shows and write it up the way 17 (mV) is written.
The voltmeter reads 160 (mV)
